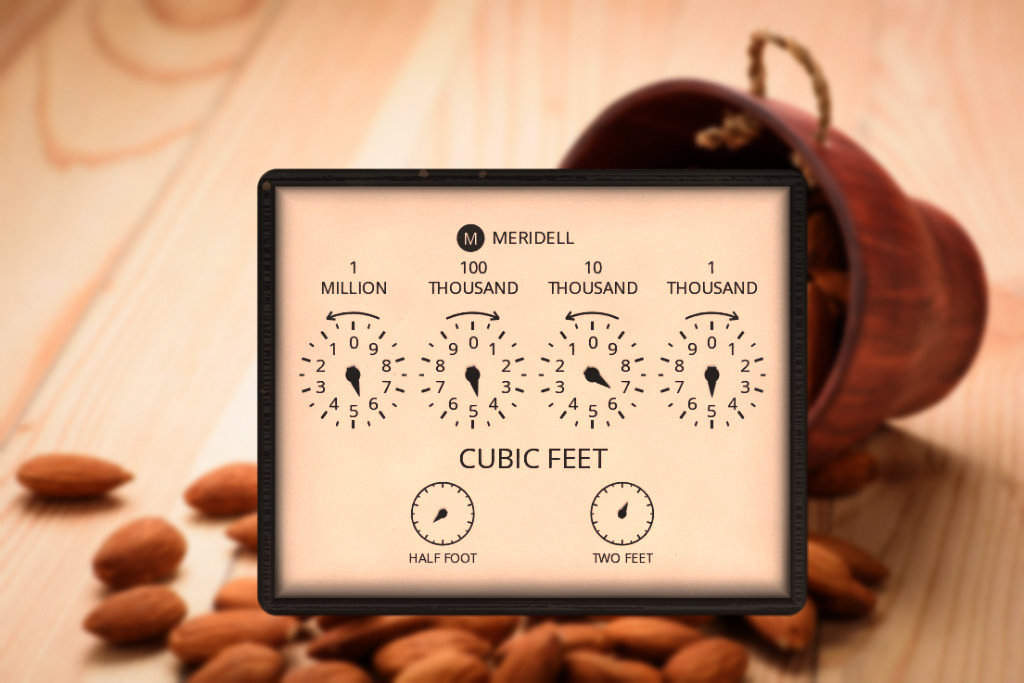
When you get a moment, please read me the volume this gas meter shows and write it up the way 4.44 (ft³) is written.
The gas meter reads 546500 (ft³)
